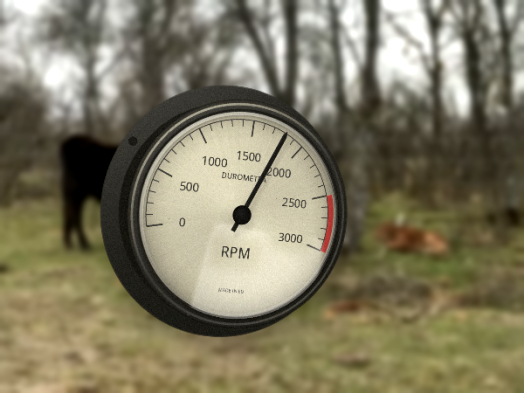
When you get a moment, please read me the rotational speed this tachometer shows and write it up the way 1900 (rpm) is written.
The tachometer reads 1800 (rpm)
